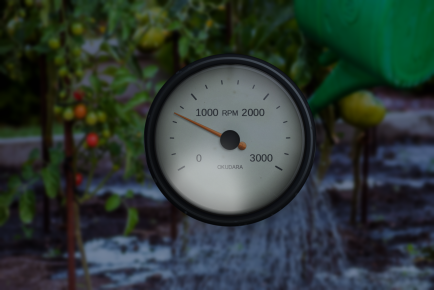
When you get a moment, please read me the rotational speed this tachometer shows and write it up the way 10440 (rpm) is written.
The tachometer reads 700 (rpm)
